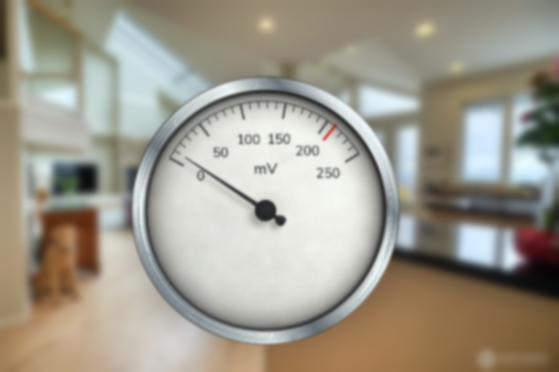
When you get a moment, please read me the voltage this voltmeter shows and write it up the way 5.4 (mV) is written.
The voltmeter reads 10 (mV)
